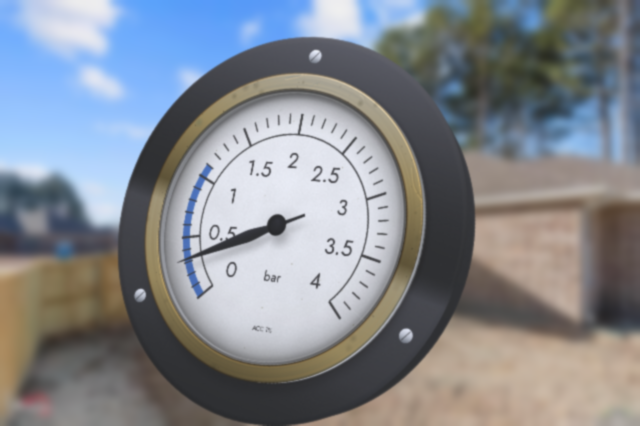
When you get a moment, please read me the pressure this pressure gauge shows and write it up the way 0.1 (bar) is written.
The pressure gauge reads 0.3 (bar)
